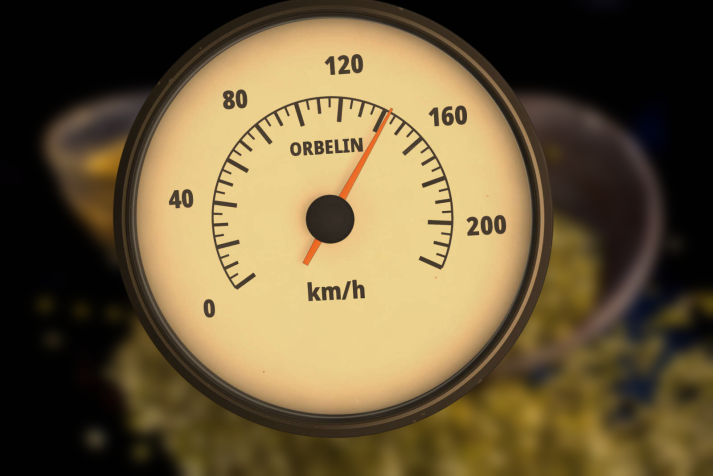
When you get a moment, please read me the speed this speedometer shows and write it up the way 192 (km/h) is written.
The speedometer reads 142.5 (km/h)
